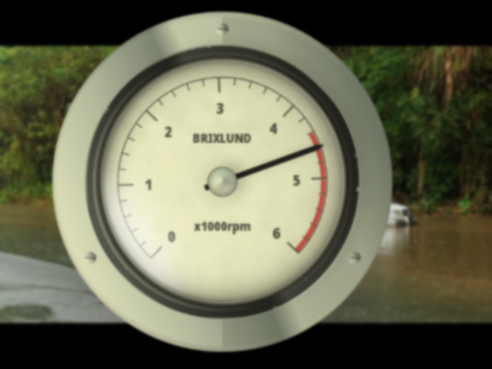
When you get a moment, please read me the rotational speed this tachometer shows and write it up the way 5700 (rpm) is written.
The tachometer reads 4600 (rpm)
